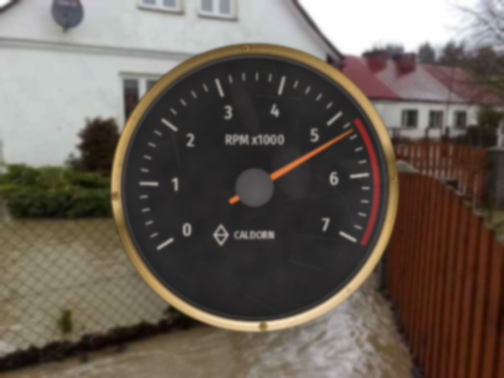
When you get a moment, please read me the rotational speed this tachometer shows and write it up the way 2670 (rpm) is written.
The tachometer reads 5300 (rpm)
